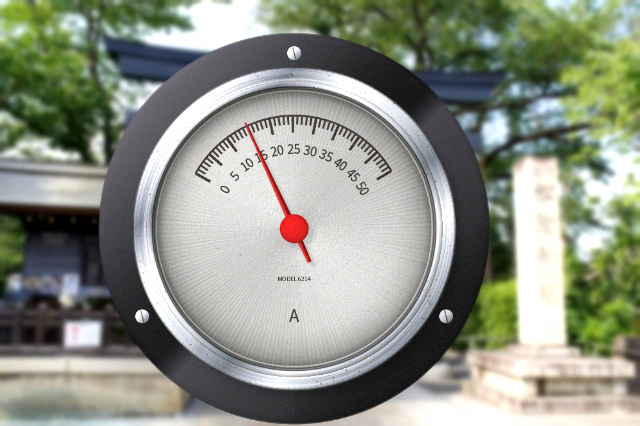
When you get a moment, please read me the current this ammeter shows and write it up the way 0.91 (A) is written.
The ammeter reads 15 (A)
